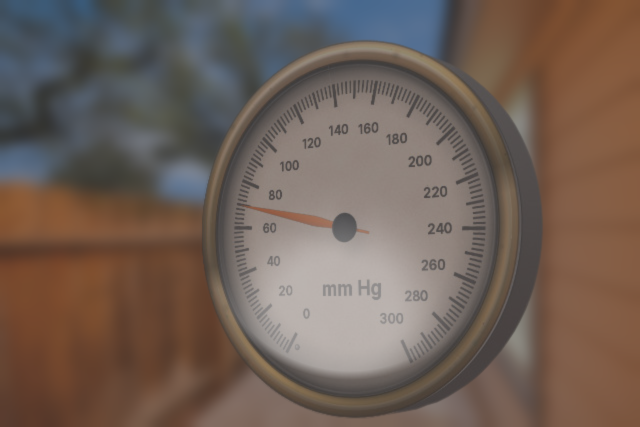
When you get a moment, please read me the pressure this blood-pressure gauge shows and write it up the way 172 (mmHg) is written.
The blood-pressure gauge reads 70 (mmHg)
